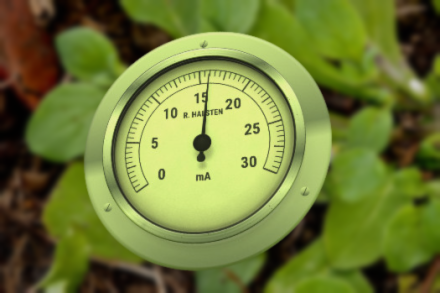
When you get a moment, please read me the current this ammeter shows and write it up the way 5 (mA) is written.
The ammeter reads 16 (mA)
